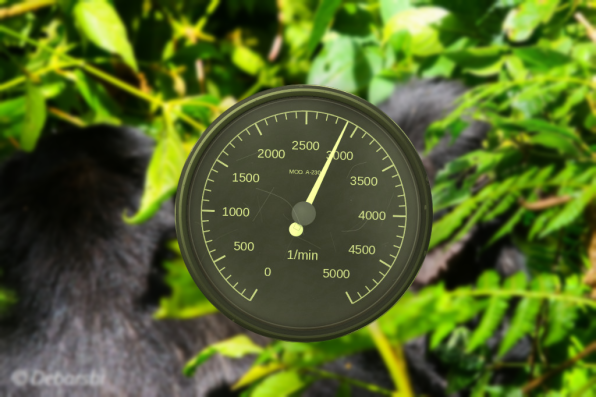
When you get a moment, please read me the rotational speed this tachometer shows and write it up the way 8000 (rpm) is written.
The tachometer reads 2900 (rpm)
